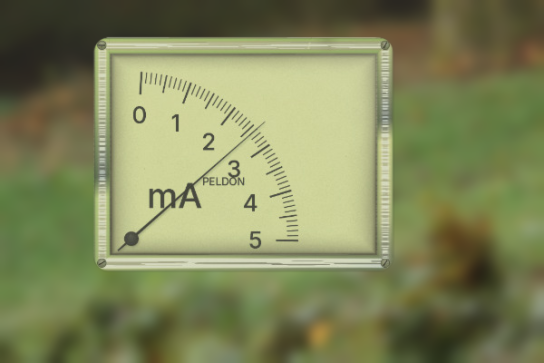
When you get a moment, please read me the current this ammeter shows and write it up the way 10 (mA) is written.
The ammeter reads 2.6 (mA)
